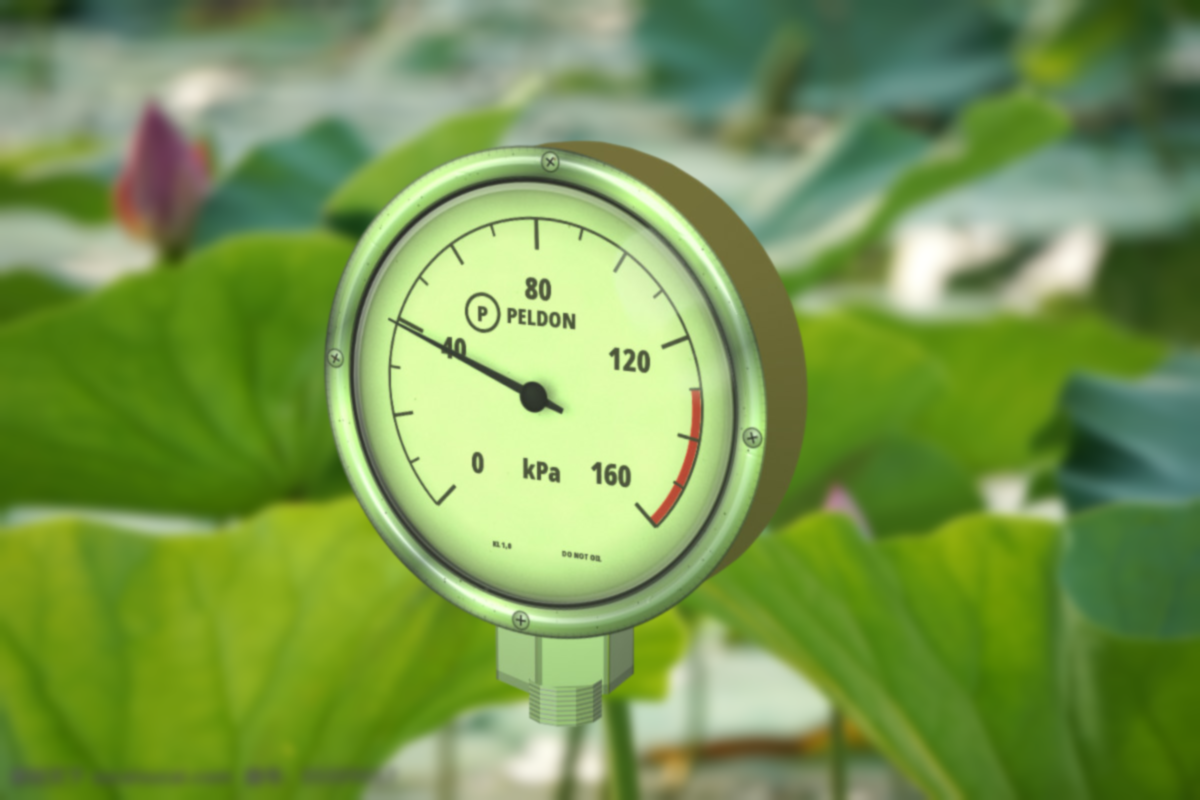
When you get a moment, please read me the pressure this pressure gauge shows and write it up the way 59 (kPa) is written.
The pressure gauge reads 40 (kPa)
